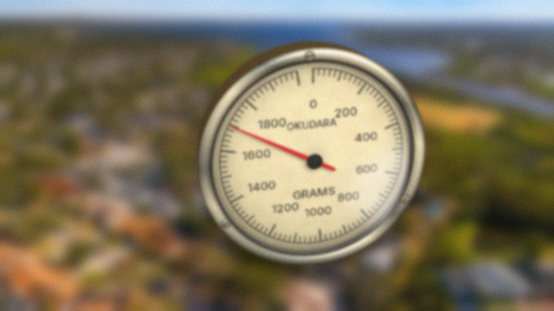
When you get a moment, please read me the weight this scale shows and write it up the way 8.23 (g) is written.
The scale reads 1700 (g)
